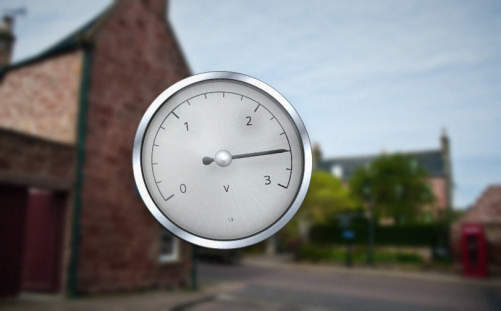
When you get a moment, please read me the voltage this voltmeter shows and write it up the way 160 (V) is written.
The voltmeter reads 2.6 (V)
